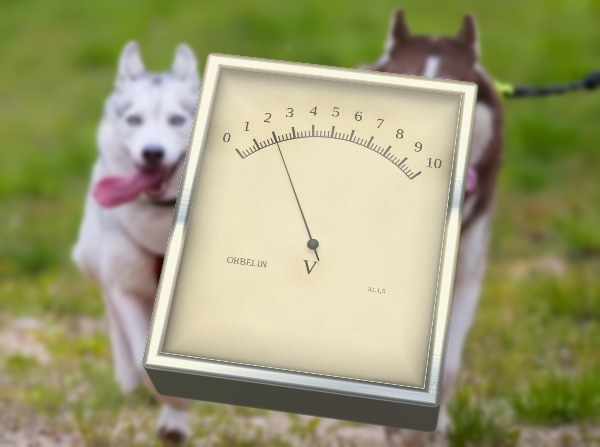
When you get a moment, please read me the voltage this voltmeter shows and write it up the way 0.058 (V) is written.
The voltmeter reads 2 (V)
